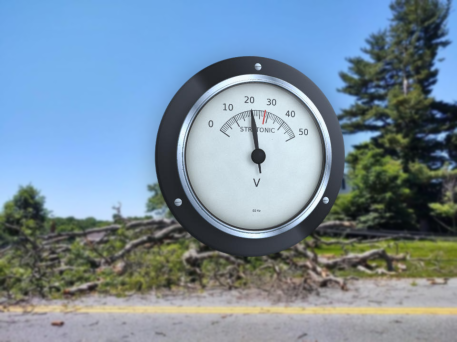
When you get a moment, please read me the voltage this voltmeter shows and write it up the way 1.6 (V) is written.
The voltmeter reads 20 (V)
